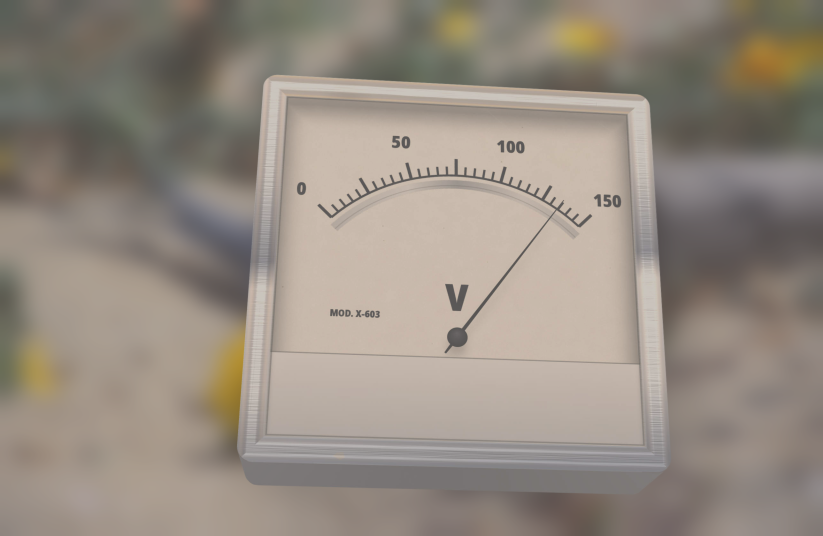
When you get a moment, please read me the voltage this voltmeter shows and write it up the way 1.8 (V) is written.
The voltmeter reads 135 (V)
